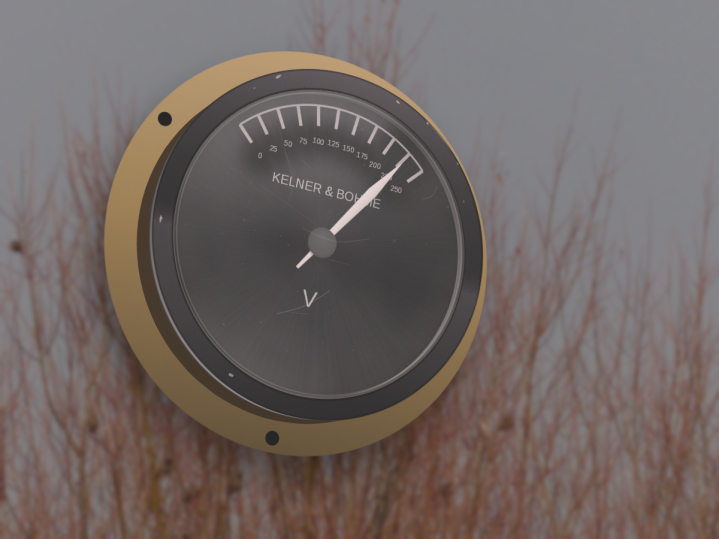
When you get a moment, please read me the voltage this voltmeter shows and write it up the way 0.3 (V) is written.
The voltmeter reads 225 (V)
